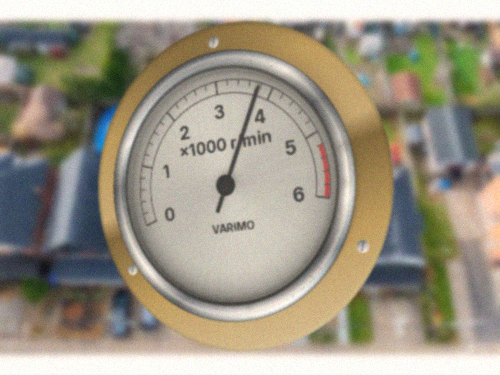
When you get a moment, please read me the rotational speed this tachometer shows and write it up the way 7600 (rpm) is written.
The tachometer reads 3800 (rpm)
